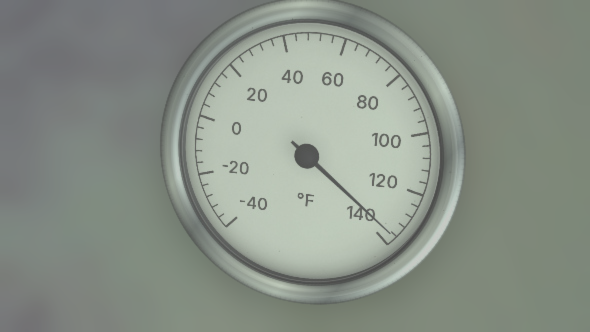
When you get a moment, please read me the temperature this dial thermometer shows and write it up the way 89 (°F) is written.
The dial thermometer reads 136 (°F)
